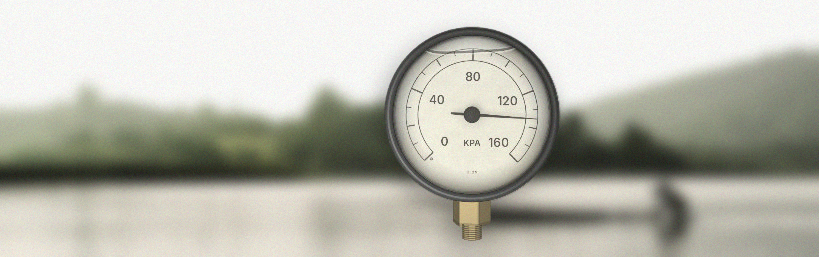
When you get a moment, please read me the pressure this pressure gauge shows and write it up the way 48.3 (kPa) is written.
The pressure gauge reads 135 (kPa)
